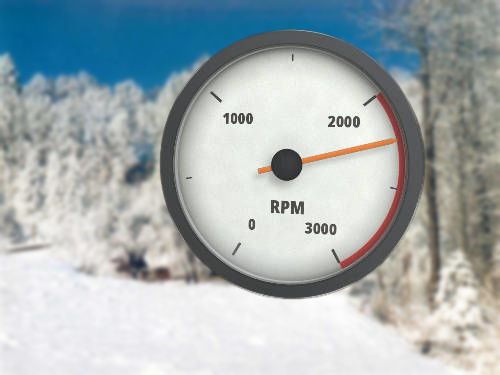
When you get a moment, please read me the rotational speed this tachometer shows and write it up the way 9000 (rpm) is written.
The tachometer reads 2250 (rpm)
